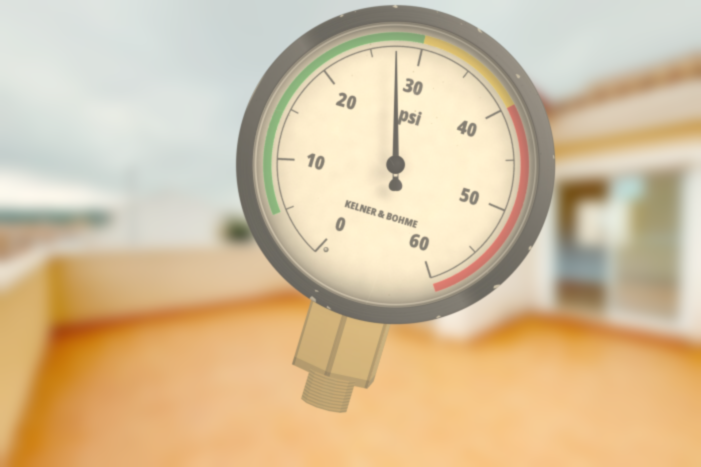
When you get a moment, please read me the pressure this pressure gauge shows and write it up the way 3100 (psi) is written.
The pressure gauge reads 27.5 (psi)
